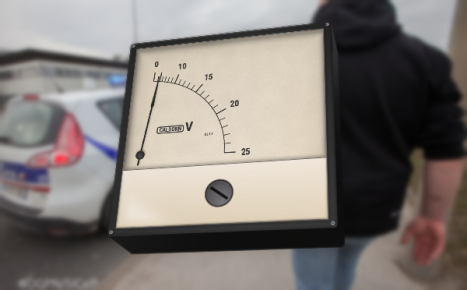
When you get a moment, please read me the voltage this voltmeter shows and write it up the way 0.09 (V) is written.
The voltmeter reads 5 (V)
